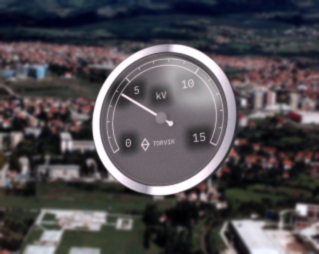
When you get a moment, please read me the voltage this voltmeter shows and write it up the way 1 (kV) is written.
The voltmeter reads 4 (kV)
